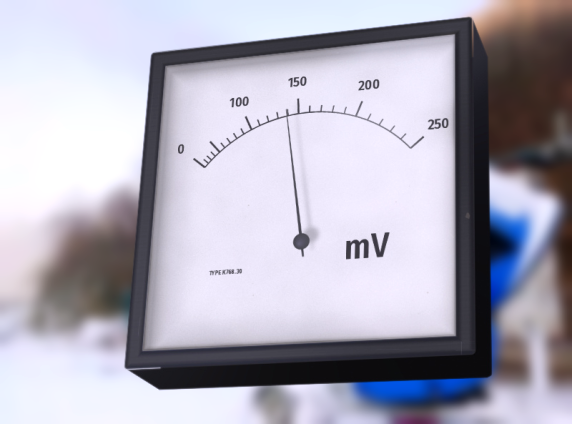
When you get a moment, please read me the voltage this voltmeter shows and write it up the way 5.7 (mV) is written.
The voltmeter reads 140 (mV)
